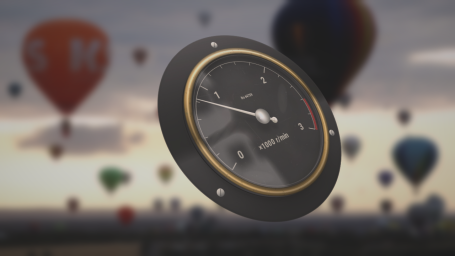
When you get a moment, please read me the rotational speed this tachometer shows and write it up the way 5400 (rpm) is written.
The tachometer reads 800 (rpm)
